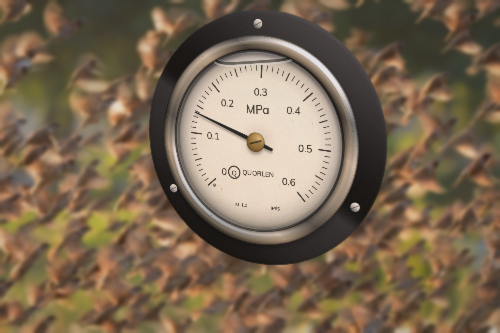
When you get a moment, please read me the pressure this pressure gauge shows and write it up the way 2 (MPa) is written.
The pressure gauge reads 0.14 (MPa)
